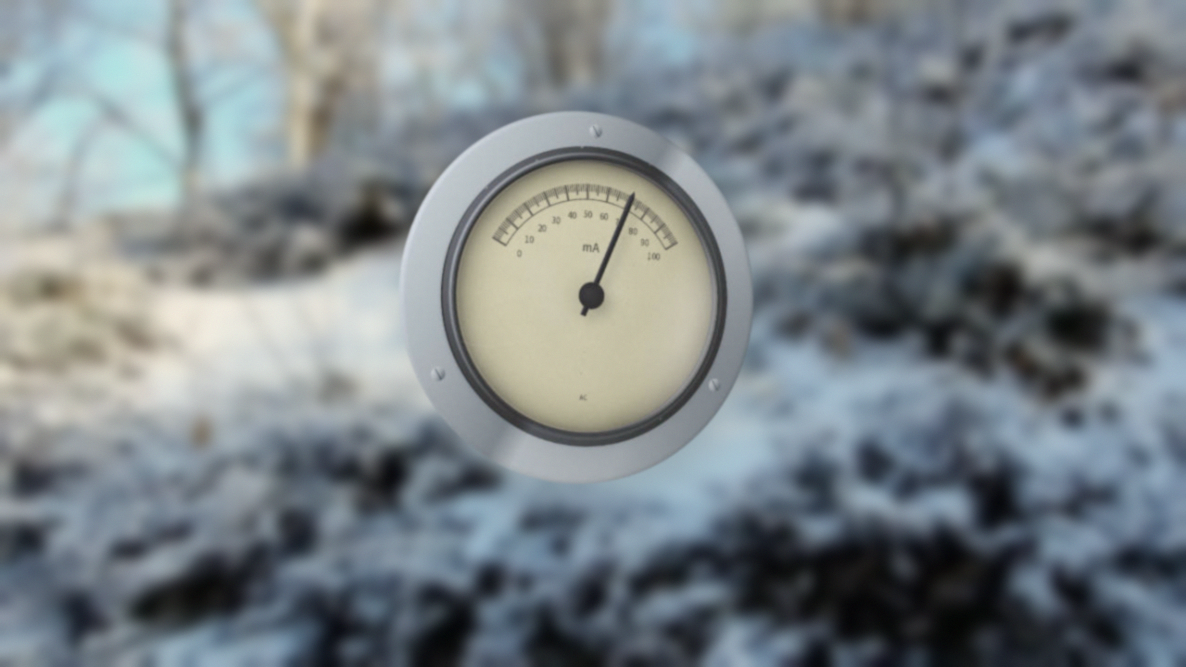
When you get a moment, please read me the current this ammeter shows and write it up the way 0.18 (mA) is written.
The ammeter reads 70 (mA)
